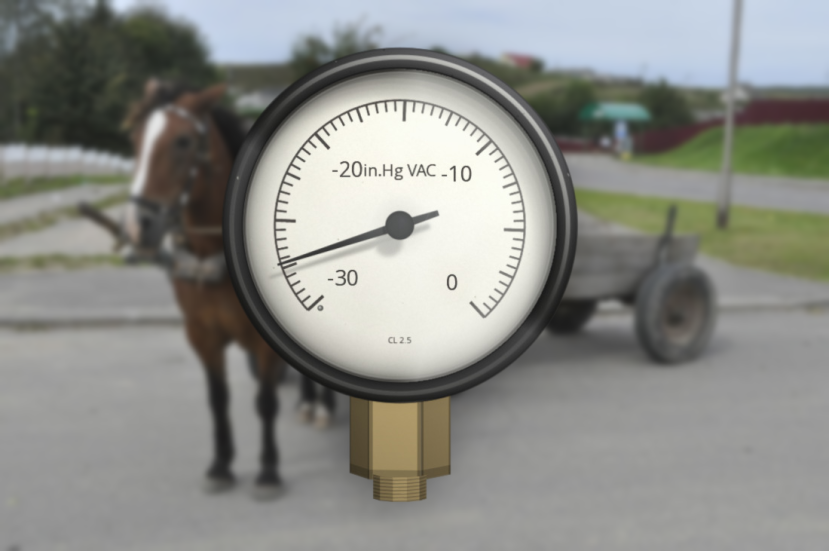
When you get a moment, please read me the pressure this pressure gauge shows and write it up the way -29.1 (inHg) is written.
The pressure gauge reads -27.25 (inHg)
